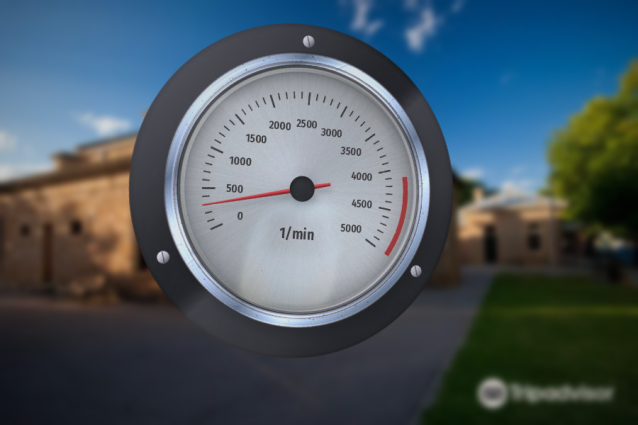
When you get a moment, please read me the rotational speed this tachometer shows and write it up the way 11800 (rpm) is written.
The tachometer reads 300 (rpm)
